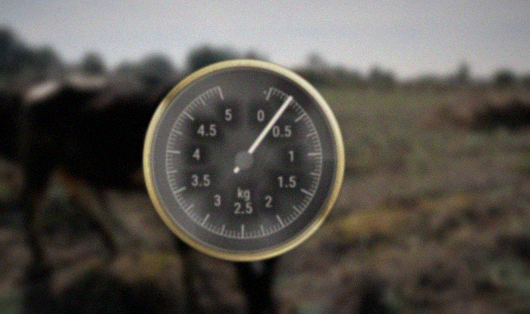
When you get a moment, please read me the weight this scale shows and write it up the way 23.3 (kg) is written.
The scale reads 0.25 (kg)
